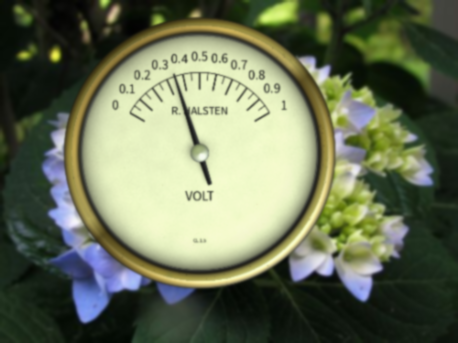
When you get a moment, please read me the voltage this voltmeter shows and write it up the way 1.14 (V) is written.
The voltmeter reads 0.35 (V)
